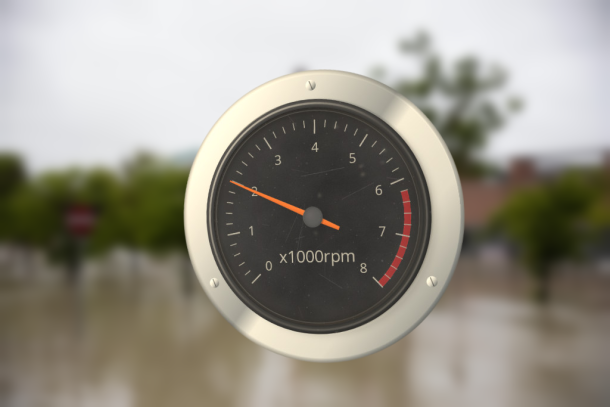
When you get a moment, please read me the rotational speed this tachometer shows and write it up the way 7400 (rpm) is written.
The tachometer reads 2000 (rpm)
